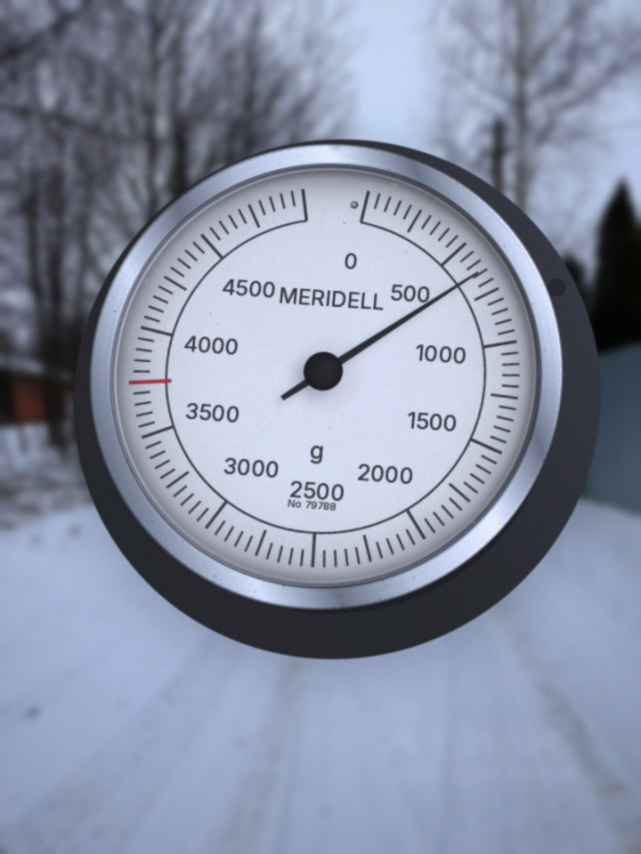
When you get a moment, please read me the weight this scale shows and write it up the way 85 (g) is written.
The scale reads 650 (g)
